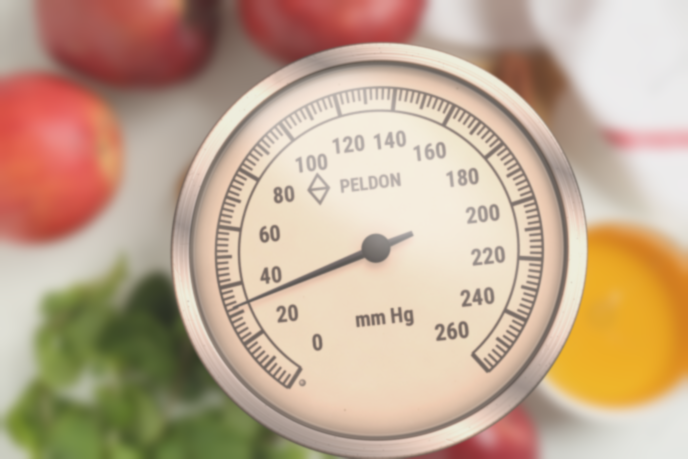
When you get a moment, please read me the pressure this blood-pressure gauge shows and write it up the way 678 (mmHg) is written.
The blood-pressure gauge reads 32 (mmHg)
